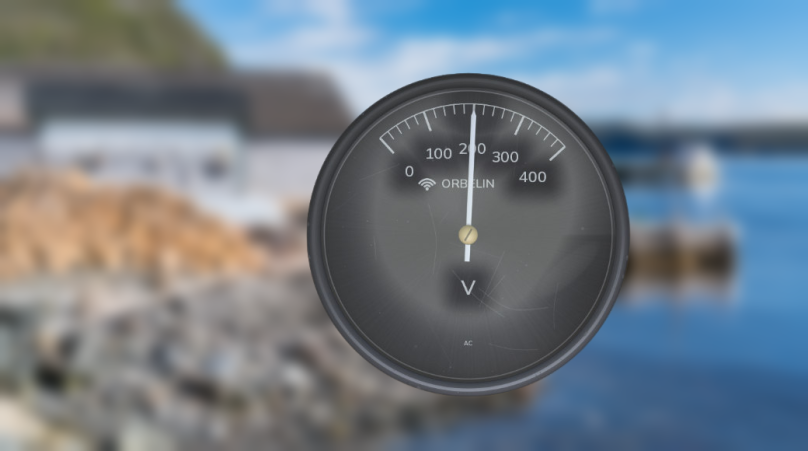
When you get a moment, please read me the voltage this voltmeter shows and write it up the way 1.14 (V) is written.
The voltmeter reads 200 (V)
